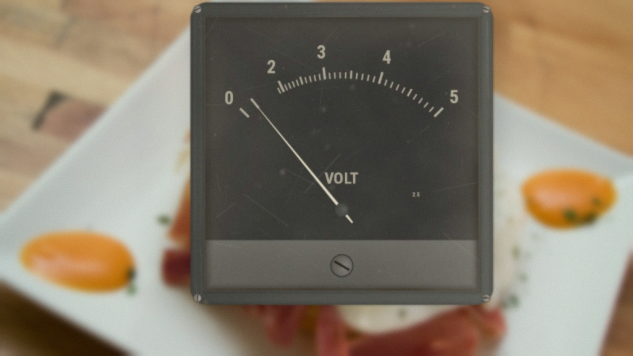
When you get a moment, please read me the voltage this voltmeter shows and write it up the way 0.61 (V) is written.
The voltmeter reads 1 (V)
